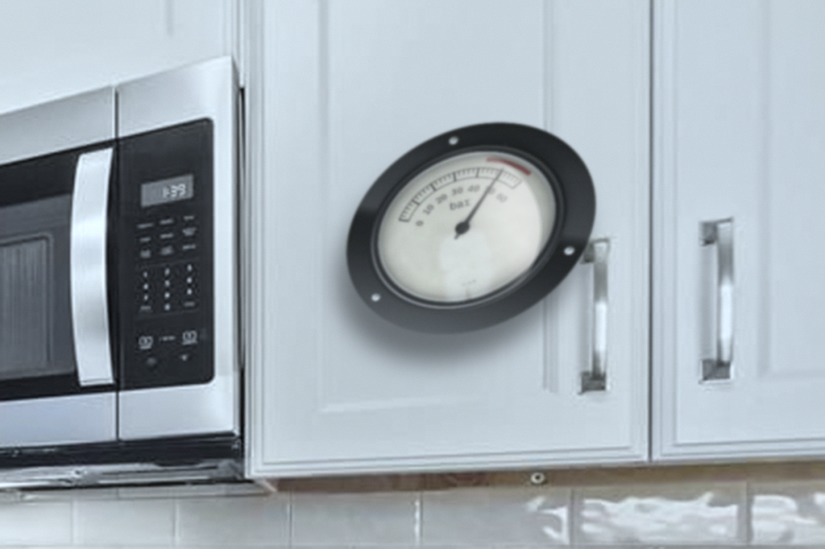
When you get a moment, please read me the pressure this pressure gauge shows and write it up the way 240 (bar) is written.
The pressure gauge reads 50 (bar)
